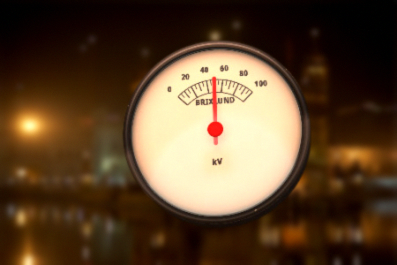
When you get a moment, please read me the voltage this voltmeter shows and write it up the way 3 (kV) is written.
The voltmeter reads 50 (kV)
